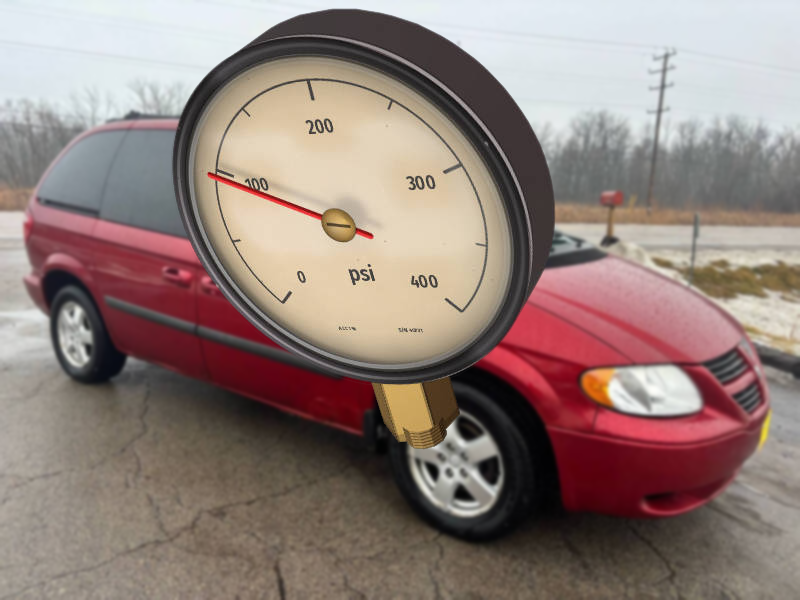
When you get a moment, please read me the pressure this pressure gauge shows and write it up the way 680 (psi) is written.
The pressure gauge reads 100 (psi)
